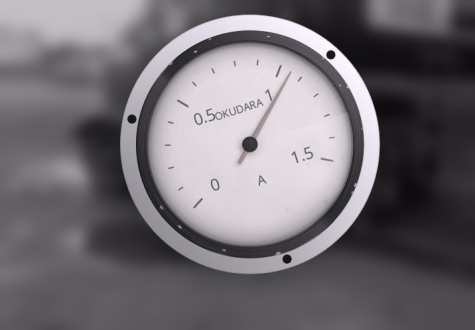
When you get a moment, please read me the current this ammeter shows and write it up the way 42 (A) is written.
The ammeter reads 1.05 (A)
